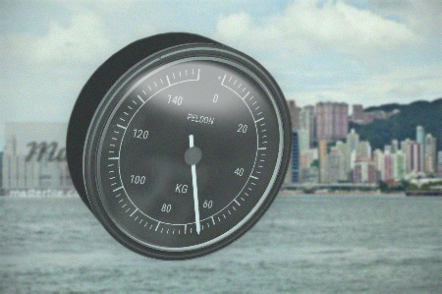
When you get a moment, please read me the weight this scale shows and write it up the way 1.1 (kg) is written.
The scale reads 66 (kg)
